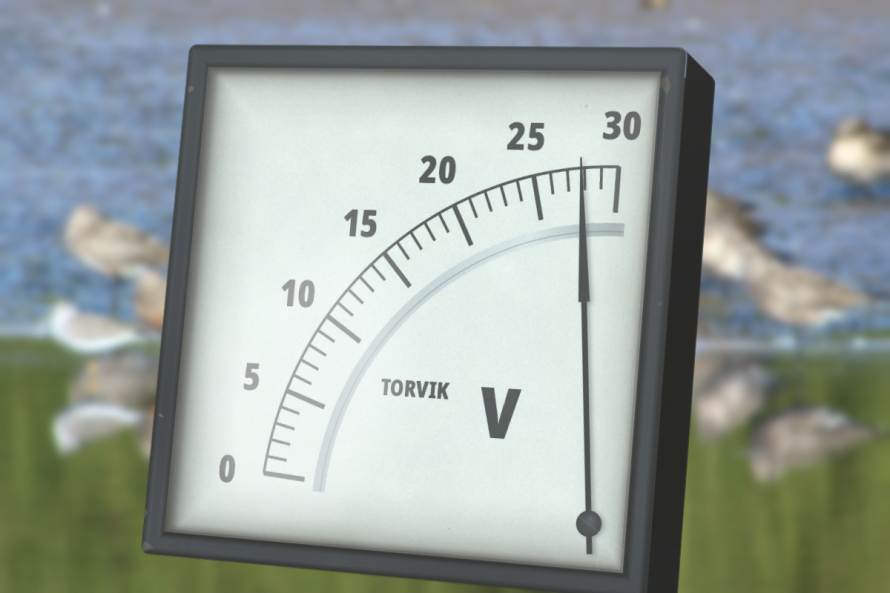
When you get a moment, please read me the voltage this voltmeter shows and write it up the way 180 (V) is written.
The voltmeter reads 28 (V)
